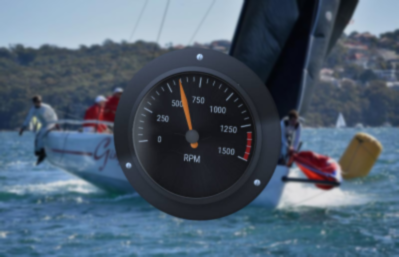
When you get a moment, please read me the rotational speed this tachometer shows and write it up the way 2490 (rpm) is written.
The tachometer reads 600 (rpm)
